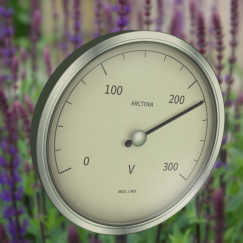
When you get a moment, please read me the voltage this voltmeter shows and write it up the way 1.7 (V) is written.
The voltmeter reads 220 (V)
